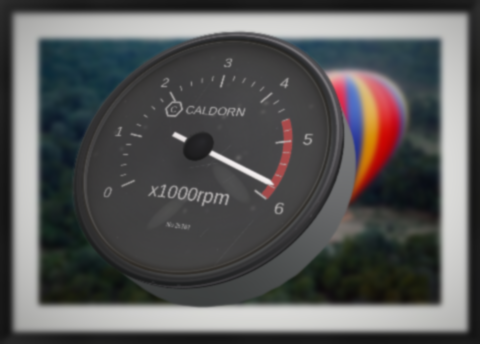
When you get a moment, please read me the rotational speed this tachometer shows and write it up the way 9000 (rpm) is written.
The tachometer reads 5800 (rpm)
